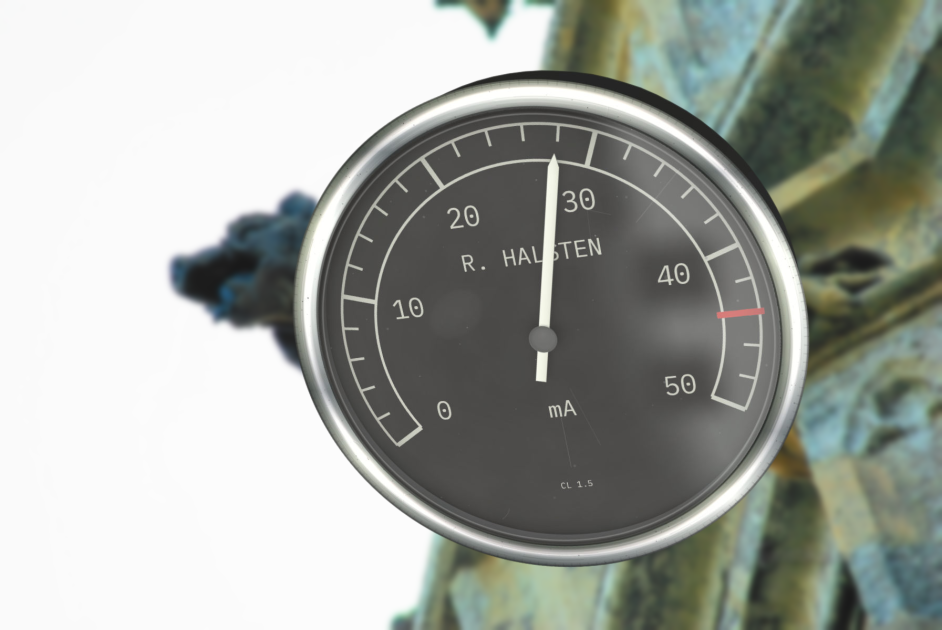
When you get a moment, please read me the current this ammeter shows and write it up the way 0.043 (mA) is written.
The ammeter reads 28 (mA)
